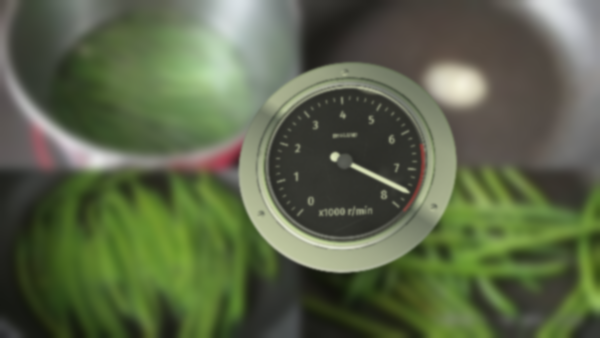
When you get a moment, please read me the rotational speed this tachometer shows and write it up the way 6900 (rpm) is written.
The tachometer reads 7600 (rpm)
